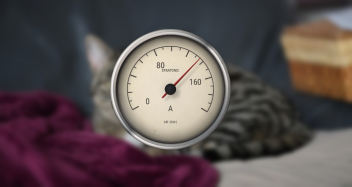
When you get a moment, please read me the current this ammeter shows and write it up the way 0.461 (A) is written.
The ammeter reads 135 (A)
